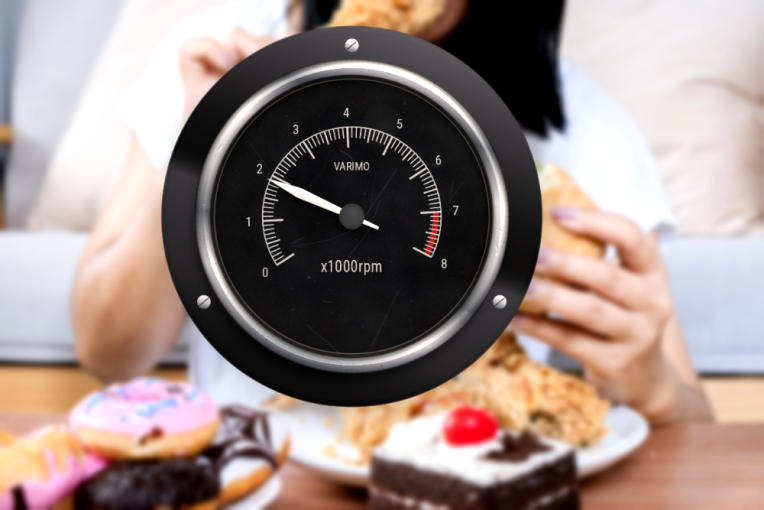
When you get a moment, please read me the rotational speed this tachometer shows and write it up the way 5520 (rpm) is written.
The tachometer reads 1900 (rpm)
